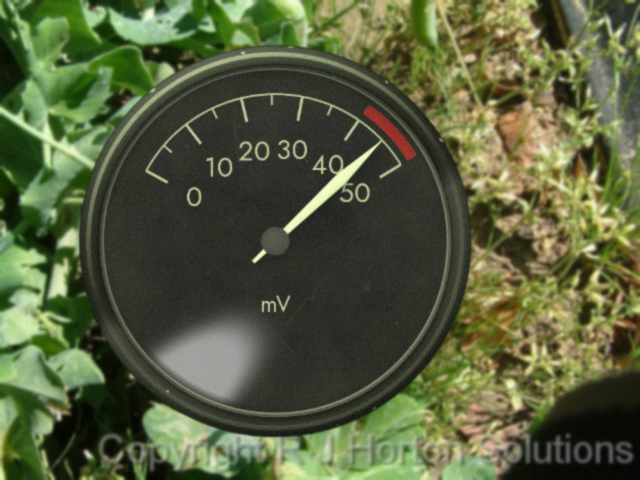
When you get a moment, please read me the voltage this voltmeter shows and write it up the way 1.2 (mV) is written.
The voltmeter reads 45 (mV)
